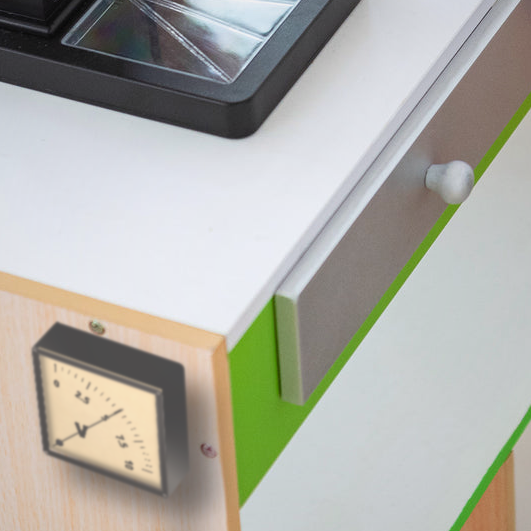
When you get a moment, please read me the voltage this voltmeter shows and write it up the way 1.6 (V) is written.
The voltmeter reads 5 (V)
